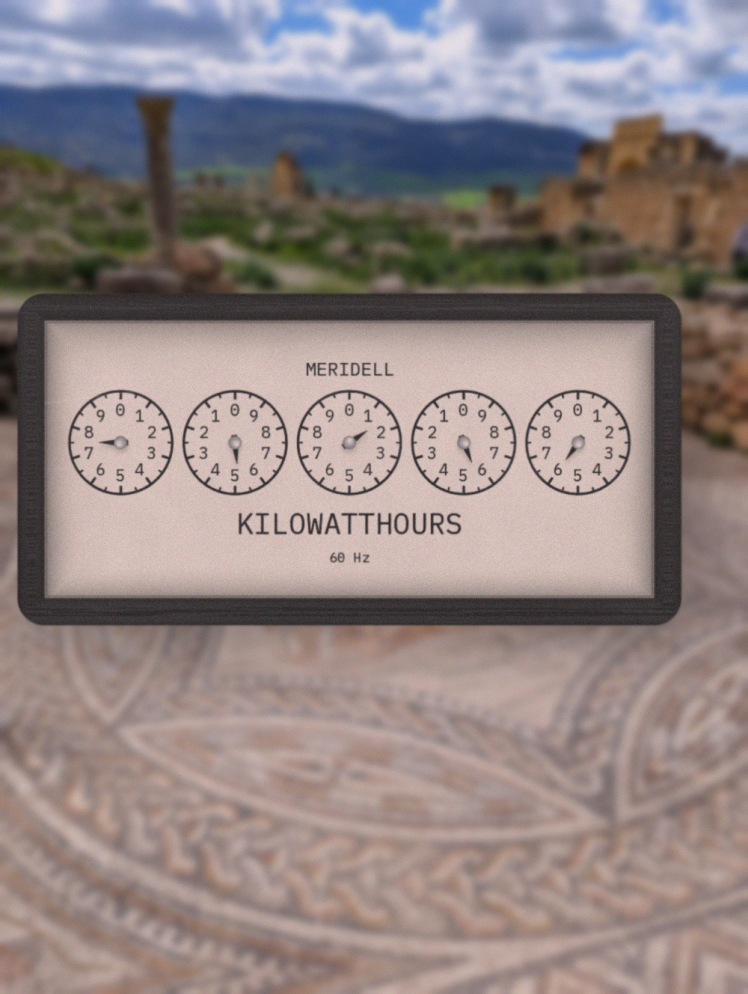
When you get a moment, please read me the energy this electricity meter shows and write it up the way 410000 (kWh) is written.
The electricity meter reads 75156 (kWh)
